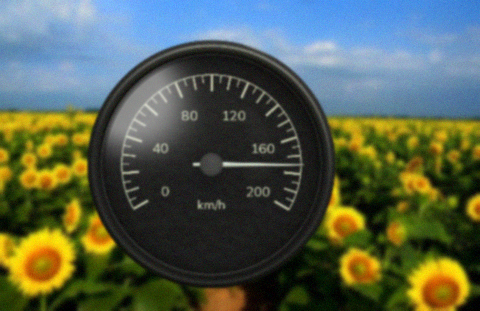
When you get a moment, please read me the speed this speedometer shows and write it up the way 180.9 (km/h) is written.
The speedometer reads 175 (km/h)
